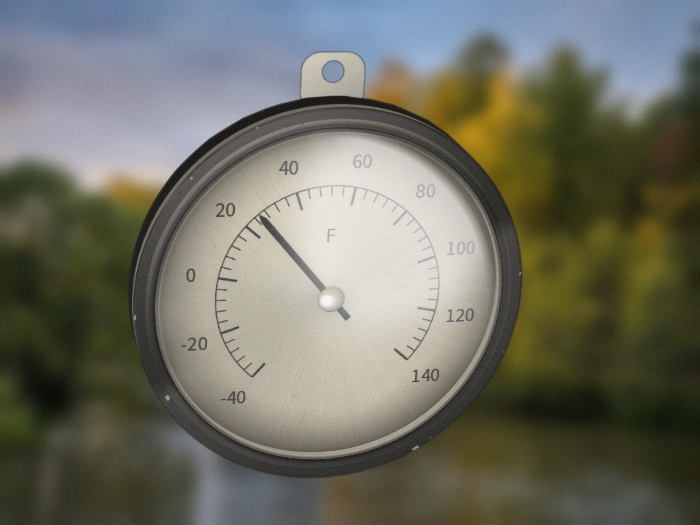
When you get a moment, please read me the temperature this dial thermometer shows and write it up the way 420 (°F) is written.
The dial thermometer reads 26 (°F)
